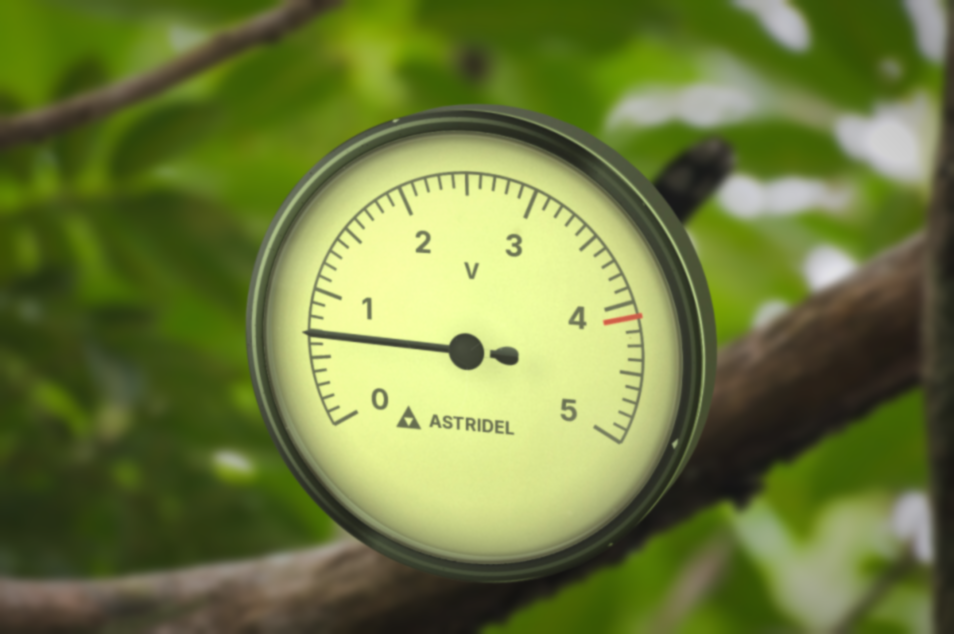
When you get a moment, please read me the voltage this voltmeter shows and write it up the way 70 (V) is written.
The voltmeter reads 0.7 (V)
